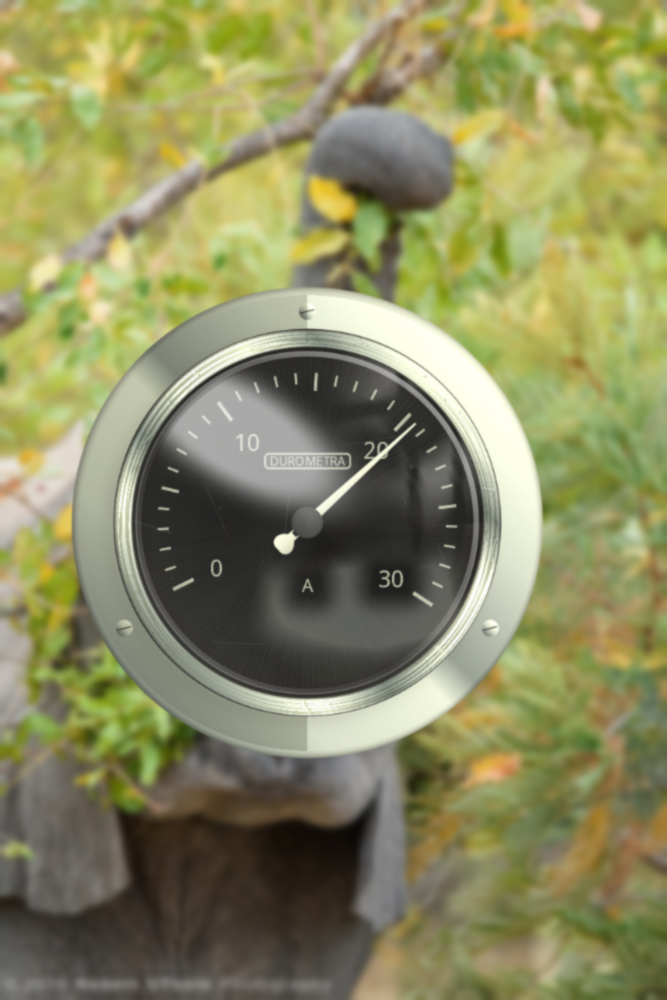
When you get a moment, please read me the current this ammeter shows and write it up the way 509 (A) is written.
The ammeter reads 20.5 (A)
